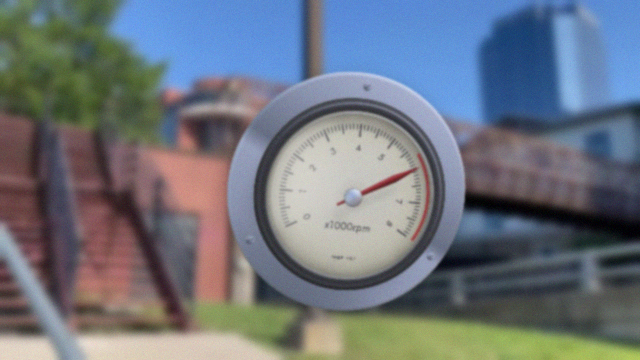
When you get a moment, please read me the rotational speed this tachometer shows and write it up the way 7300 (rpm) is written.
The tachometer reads 6000 (rpm)
